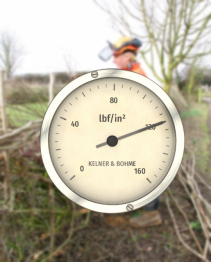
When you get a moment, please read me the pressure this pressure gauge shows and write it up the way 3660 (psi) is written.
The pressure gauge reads 120 (psi)
